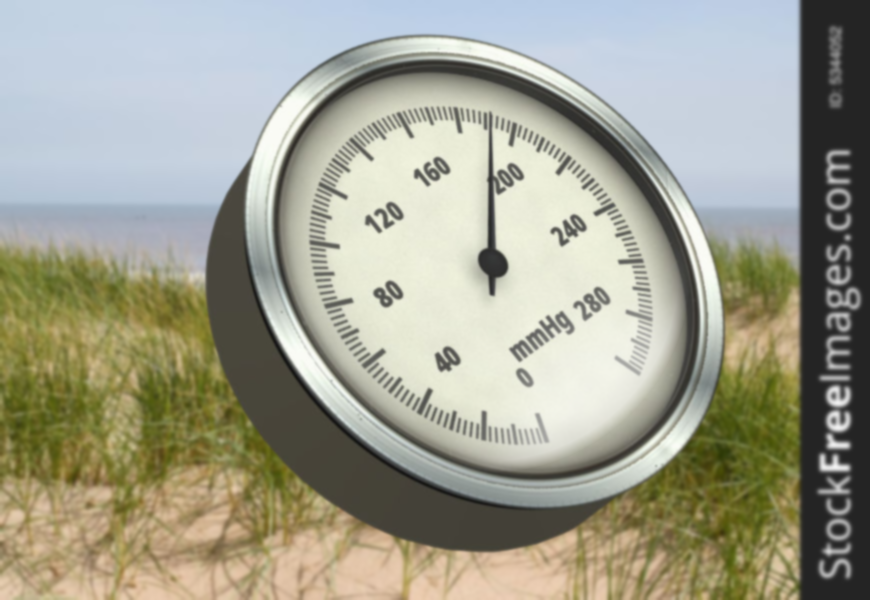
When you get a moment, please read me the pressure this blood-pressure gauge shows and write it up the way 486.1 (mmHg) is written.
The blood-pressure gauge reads 190 (mmHg)
